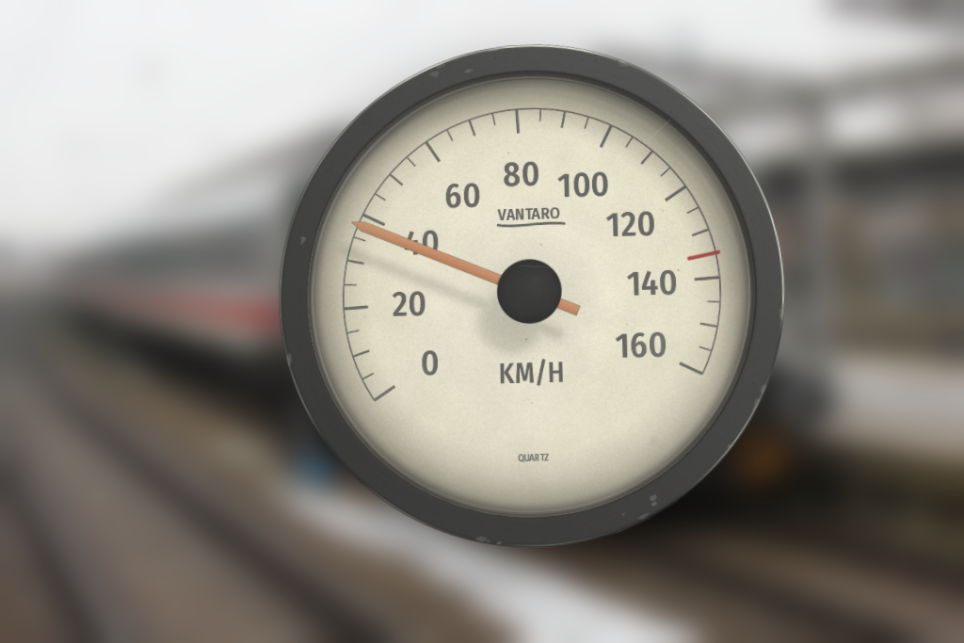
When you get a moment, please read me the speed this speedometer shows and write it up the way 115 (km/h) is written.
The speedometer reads 37.5 (km/h)
